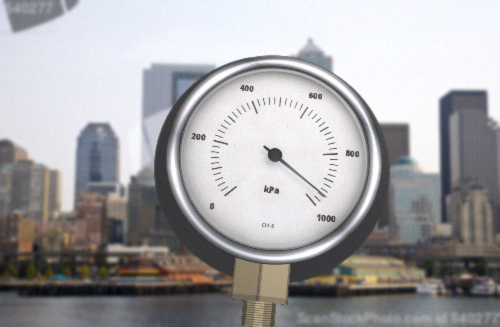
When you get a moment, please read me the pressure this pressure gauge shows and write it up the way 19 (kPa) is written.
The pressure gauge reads 960 (kPa)
